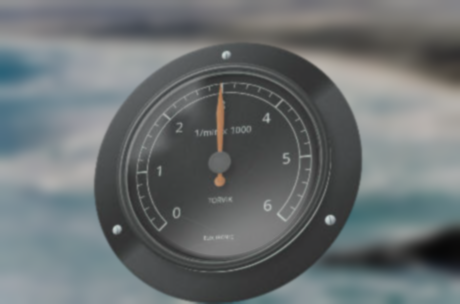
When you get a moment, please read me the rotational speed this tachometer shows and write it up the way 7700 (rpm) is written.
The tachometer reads 3000 (rpm)
